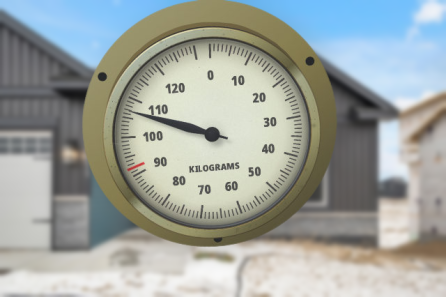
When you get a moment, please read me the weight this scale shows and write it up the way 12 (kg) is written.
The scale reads 107 (kg)
